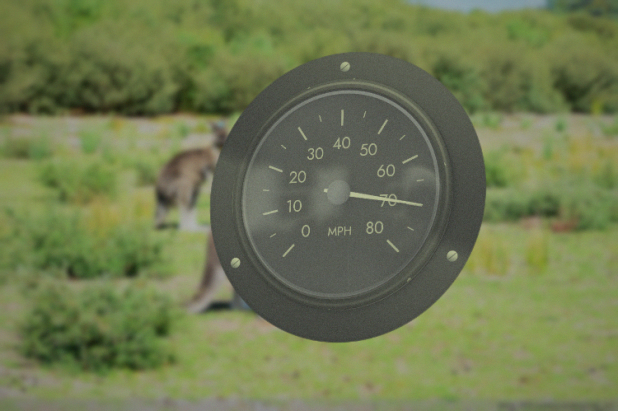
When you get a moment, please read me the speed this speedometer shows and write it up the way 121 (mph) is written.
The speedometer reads 70 (mph)
